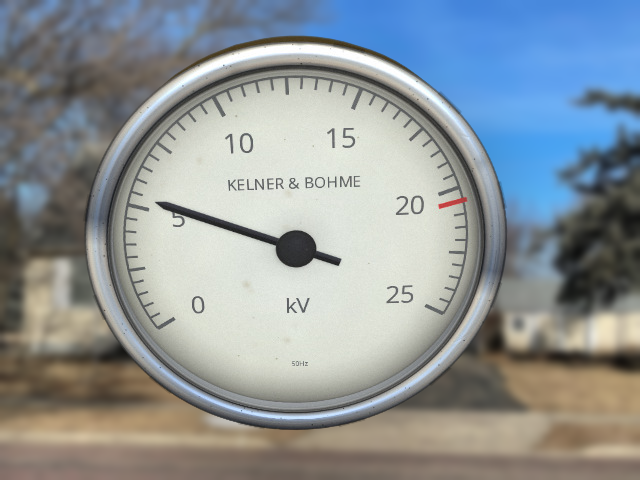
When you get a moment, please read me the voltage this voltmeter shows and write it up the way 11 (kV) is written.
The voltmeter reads 5.5 (kV)
